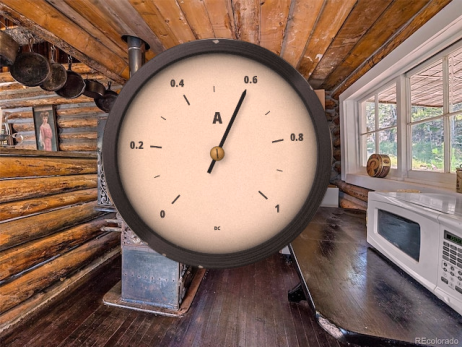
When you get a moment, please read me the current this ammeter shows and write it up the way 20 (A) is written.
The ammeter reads 0.6 (A)
